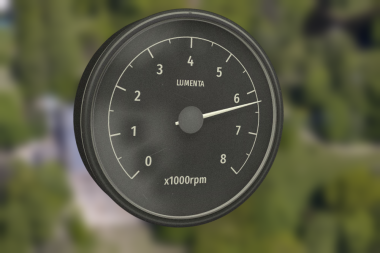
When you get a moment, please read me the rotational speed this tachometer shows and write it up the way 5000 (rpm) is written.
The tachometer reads 6250 (rpm)
